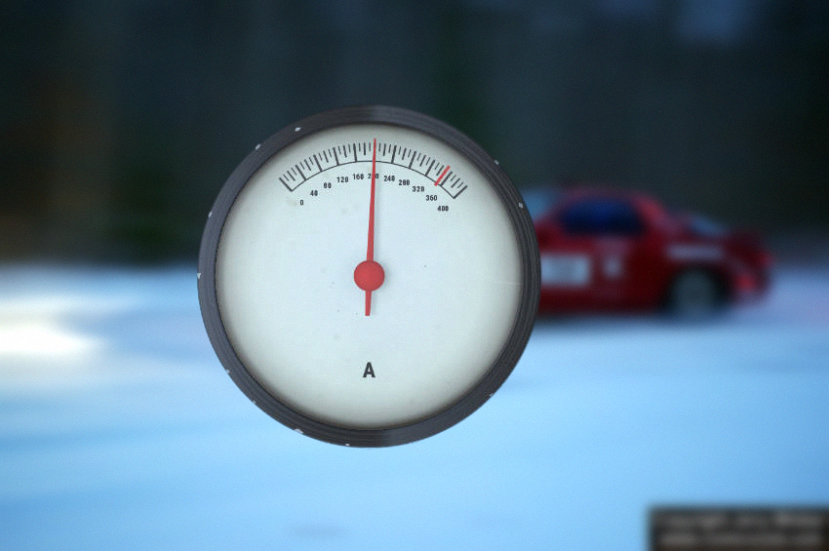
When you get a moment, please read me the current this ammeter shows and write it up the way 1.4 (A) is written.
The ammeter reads 200 (A)
